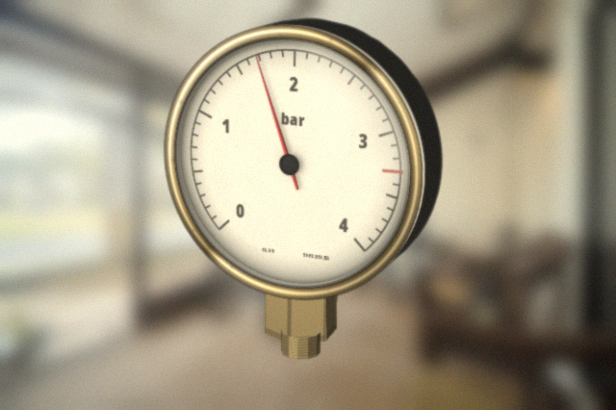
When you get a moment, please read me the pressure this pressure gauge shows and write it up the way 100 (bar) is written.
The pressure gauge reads 1.7 (bar)
